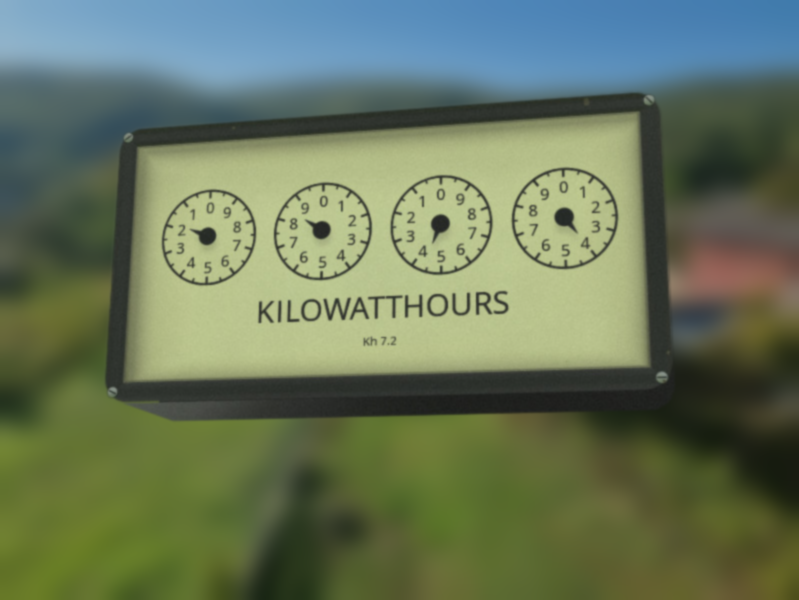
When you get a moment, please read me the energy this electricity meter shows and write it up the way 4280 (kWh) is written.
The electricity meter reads 1844 (kWh)
